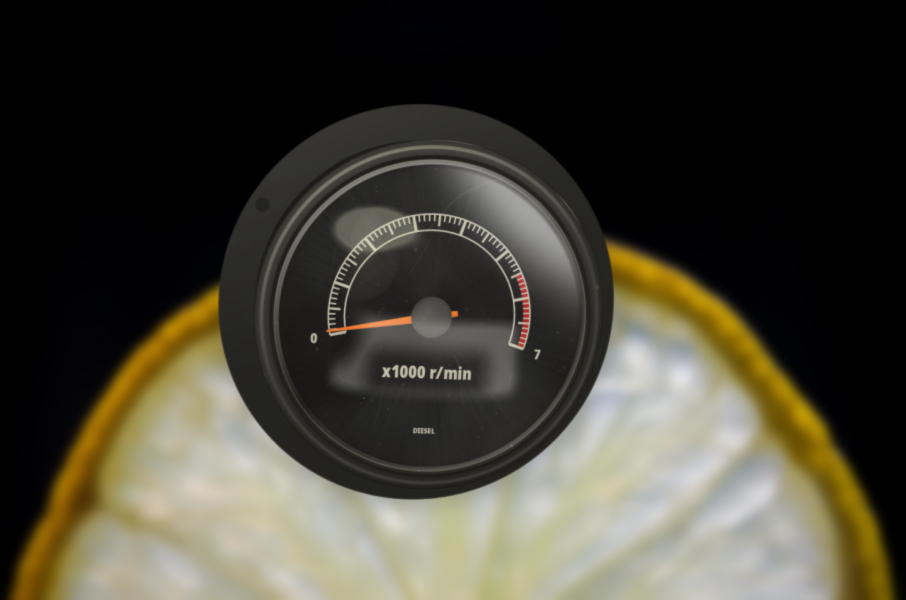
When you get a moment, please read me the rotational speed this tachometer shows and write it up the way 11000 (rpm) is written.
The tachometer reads 100 (rpm)
